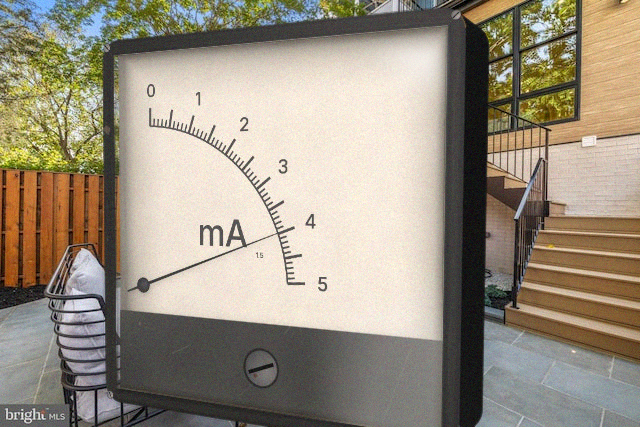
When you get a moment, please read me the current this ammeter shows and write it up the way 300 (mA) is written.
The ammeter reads 4 (mA)
